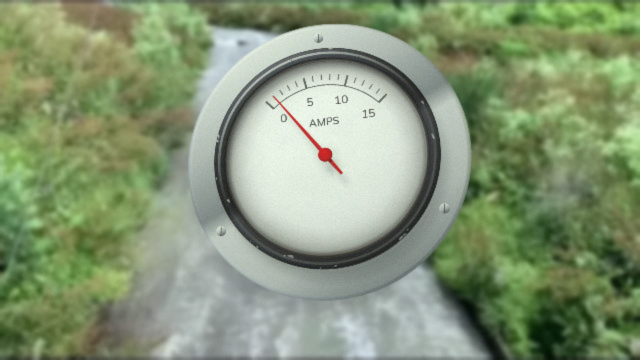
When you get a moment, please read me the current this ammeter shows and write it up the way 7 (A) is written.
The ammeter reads 1 (A)
